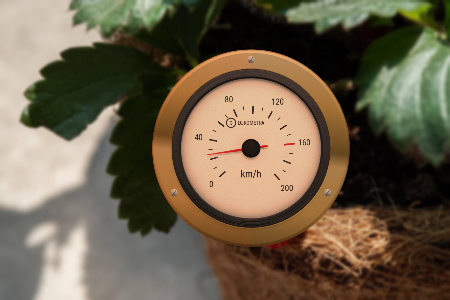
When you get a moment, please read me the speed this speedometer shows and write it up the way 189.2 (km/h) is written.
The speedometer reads 25 (km/h)
